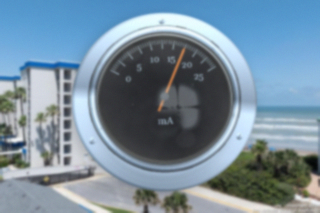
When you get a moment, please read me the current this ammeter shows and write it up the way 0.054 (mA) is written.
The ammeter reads 17.5 (mA)
